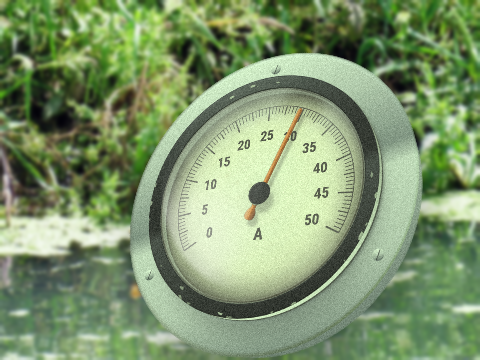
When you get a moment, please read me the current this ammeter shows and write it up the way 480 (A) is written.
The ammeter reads 30 (A)
